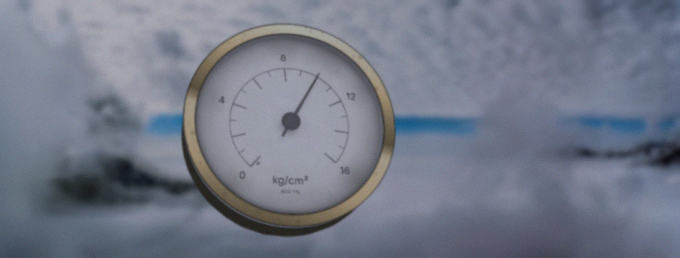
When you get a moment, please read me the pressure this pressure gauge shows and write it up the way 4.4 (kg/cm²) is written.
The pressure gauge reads 10 (kg/cm²)
